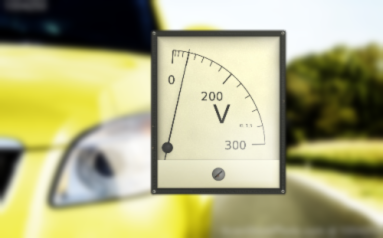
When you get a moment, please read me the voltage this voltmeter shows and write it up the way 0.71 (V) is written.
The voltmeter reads 100 (V)
